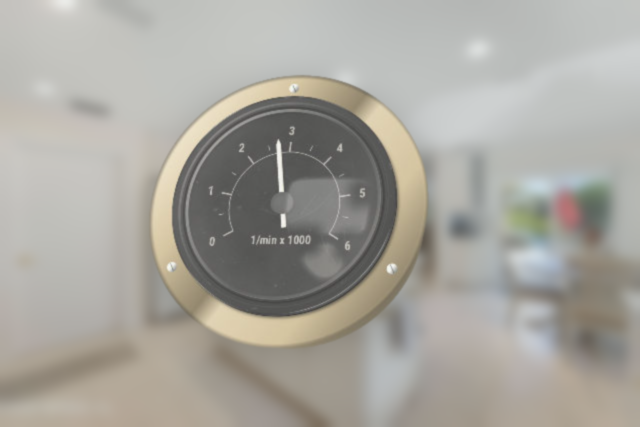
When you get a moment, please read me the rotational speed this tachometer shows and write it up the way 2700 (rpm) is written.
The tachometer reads 2750 (rpm)
